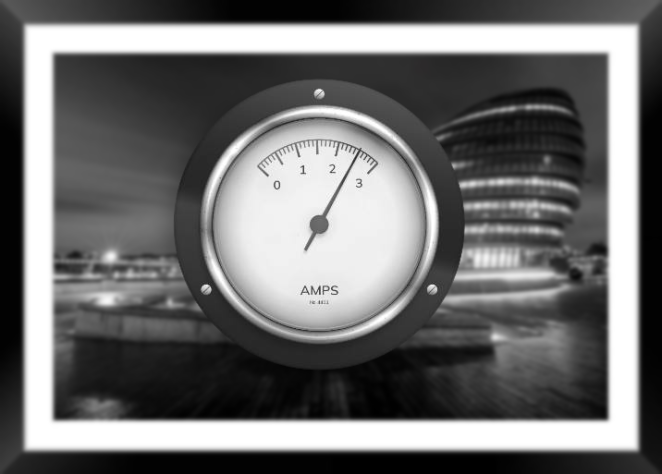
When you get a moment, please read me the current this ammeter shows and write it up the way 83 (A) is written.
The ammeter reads 2.5 (A)
